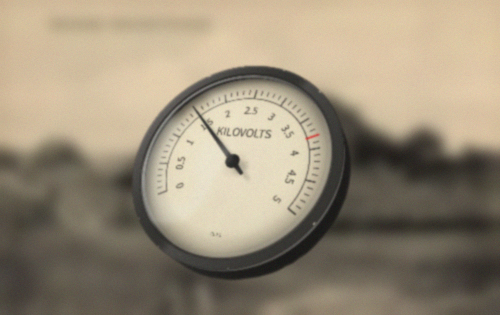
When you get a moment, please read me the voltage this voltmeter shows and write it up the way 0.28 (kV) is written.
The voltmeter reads 1.5 (kV)
